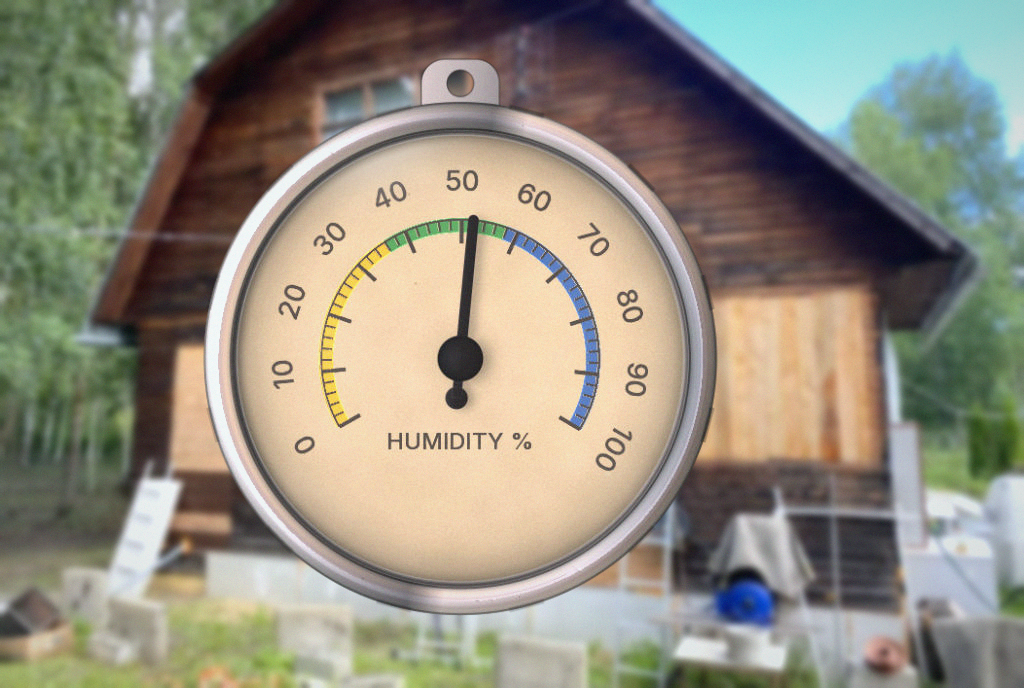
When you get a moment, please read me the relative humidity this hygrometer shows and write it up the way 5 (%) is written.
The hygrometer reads 52 (%)
